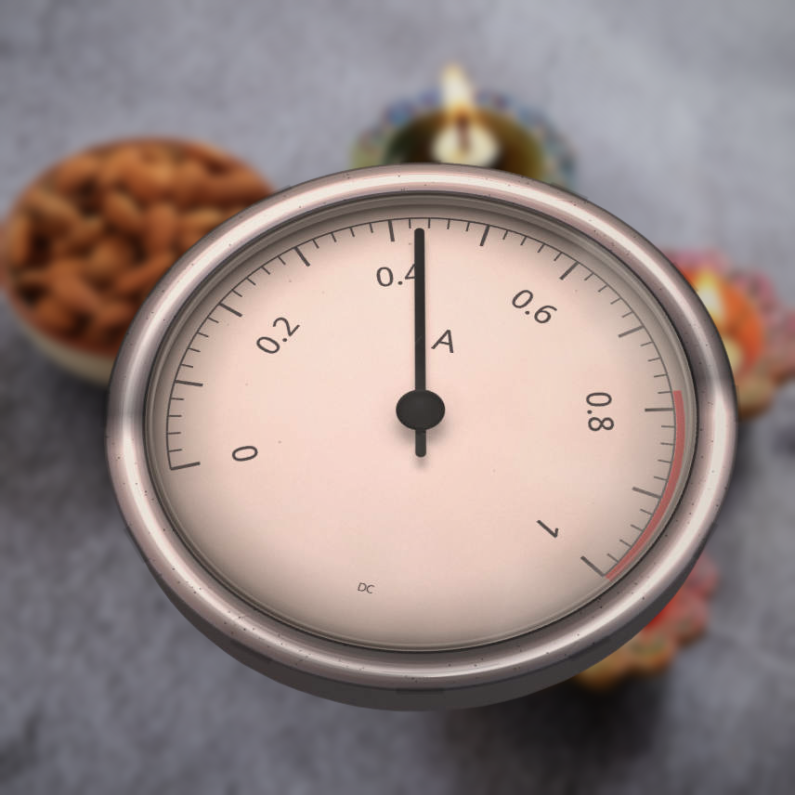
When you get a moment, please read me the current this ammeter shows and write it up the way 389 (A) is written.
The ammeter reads 0.43 (A)
